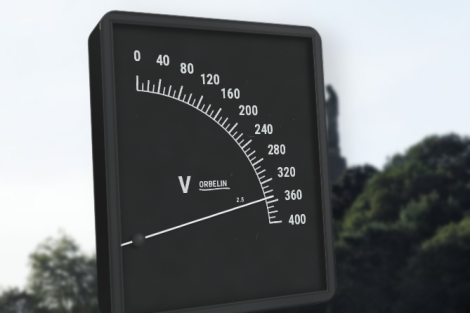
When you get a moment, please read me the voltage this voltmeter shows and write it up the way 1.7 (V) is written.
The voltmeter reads 350 (V)
